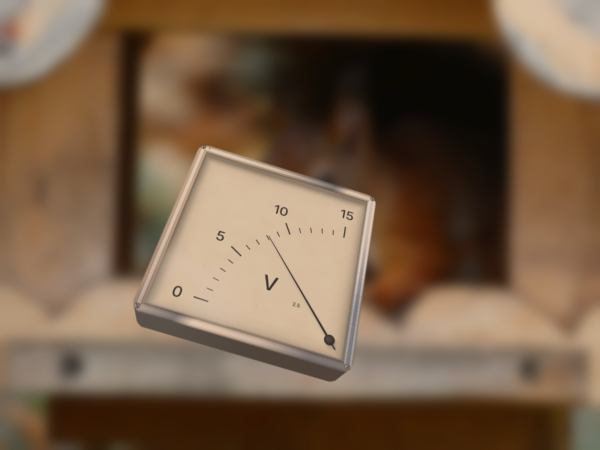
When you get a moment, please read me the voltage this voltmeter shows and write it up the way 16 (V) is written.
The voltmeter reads 8 (V)
